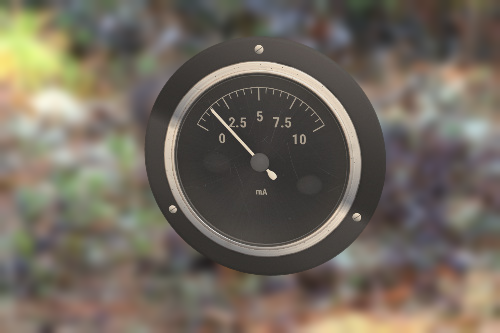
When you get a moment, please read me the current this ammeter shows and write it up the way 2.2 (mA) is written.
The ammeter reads 1.5 (mA)
